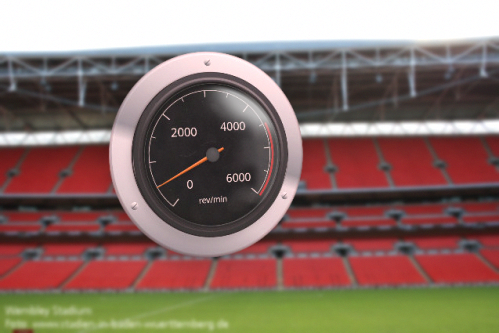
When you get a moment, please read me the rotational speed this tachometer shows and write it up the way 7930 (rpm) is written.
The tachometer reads 500 (rpm)
